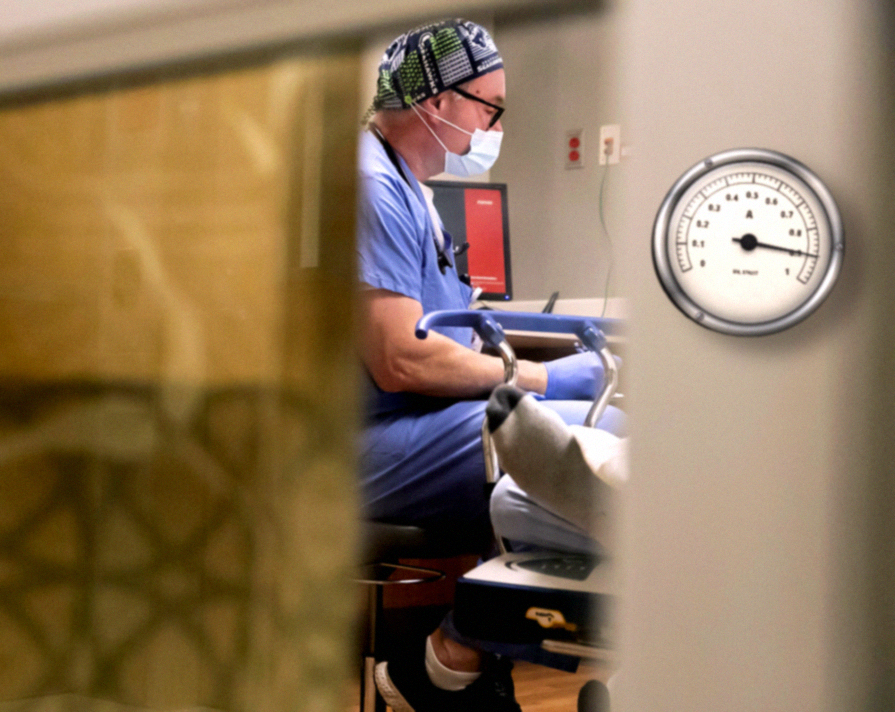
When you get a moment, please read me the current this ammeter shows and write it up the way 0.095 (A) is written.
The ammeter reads 0.9 (A)
